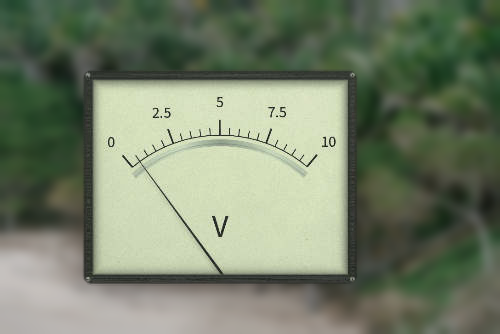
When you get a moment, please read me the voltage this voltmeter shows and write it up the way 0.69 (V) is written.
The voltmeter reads 0.5 (V)
